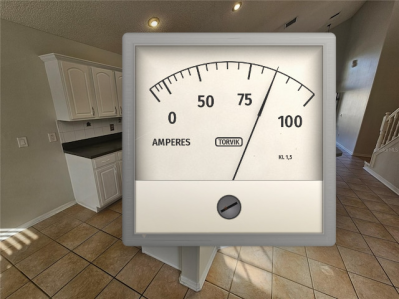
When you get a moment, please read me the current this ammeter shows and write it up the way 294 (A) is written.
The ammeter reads 85 (A)
